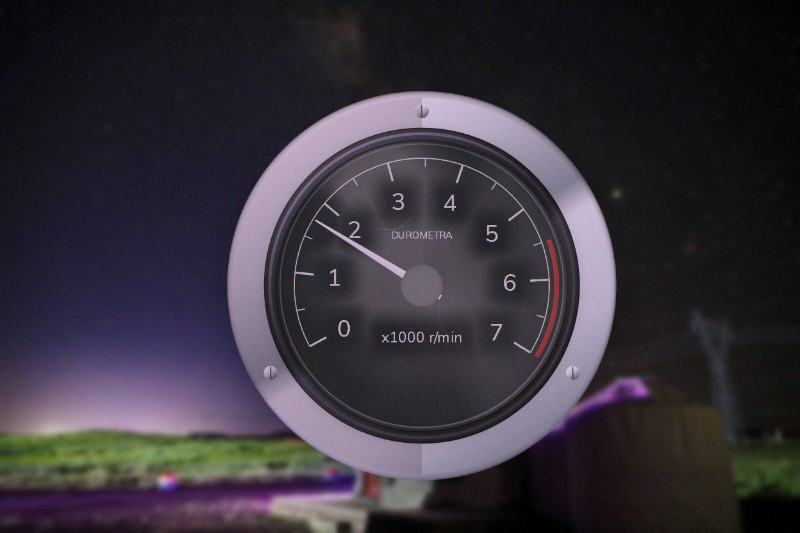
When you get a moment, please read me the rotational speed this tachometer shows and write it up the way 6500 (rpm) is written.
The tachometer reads 1750 (rpm)
